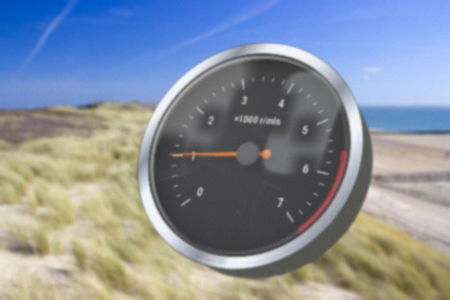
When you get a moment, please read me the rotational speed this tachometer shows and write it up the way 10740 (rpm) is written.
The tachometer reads 1000 (rpm)
